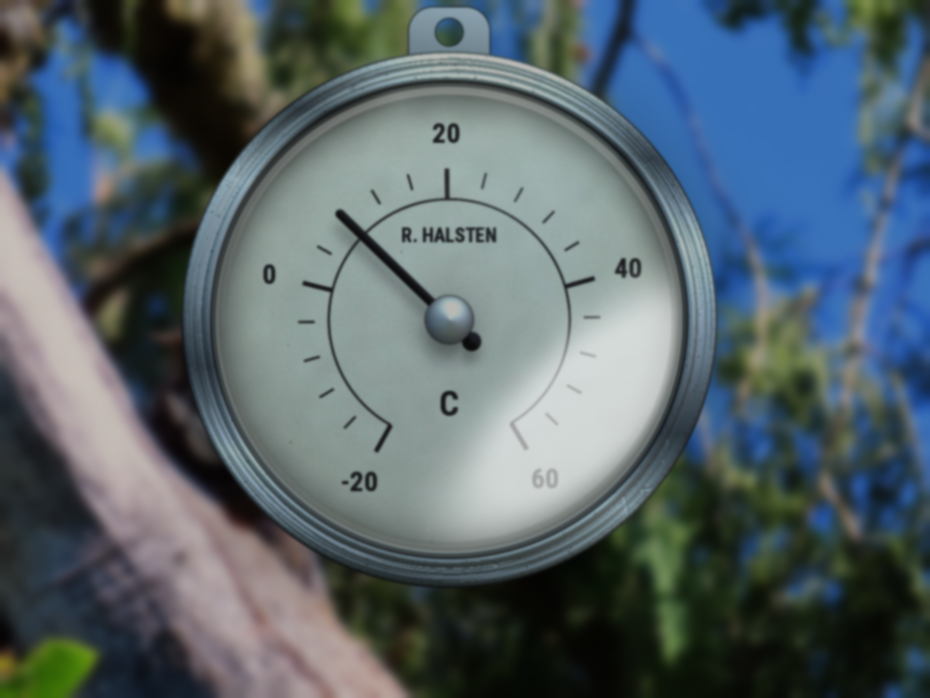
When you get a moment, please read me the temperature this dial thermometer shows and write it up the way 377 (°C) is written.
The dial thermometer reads 8 (°C)
